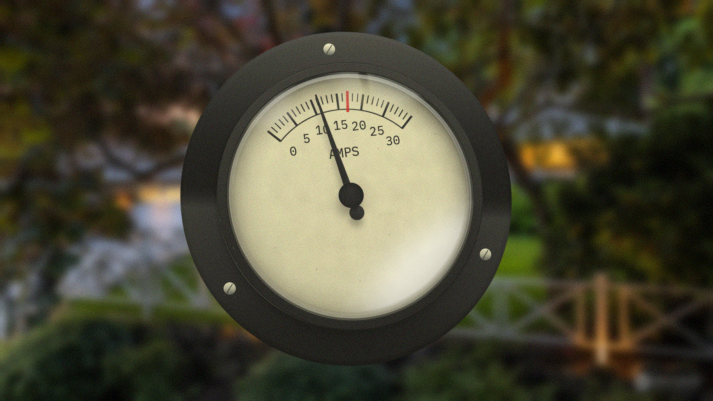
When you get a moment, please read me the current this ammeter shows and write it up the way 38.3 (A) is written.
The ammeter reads 11 (A)
